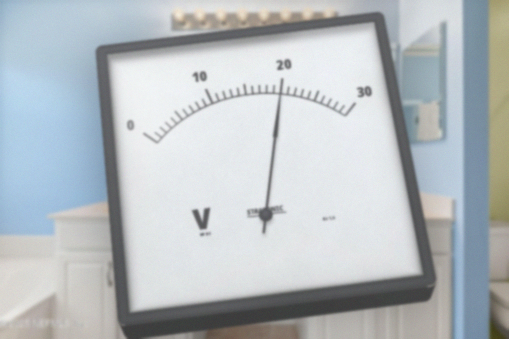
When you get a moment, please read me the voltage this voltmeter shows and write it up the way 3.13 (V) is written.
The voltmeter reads 20 (V)
